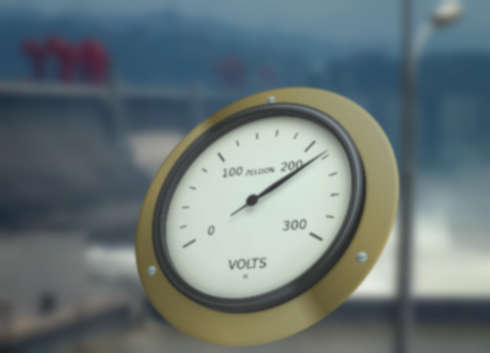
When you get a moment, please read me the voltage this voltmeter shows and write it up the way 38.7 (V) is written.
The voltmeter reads 220 (V)
